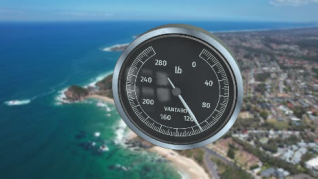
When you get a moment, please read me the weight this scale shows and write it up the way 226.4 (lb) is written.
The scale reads 110 (lb)
